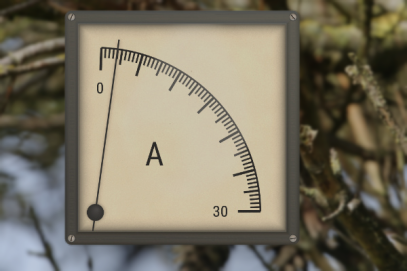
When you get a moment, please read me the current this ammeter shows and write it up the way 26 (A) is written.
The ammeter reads 2 (A)
